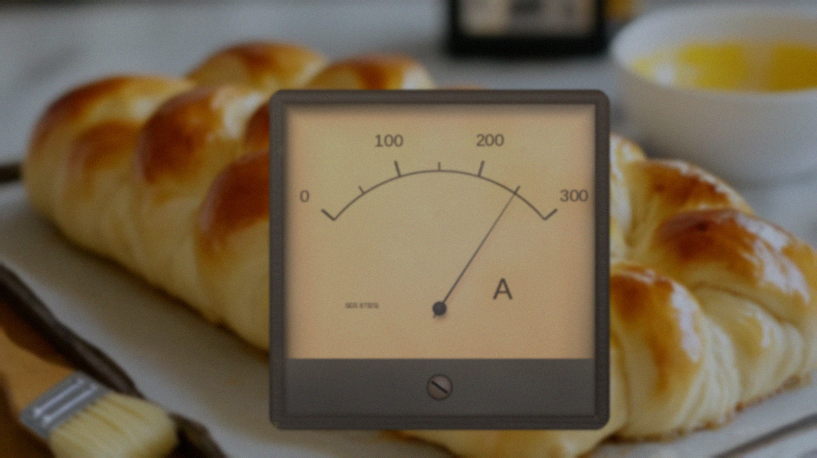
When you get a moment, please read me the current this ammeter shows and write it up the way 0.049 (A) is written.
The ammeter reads 250 (A)
